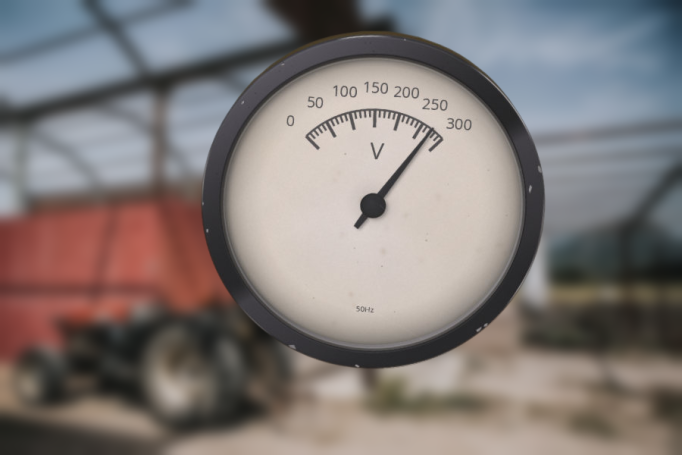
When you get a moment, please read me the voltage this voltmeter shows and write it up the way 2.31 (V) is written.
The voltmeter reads 270 (V)
